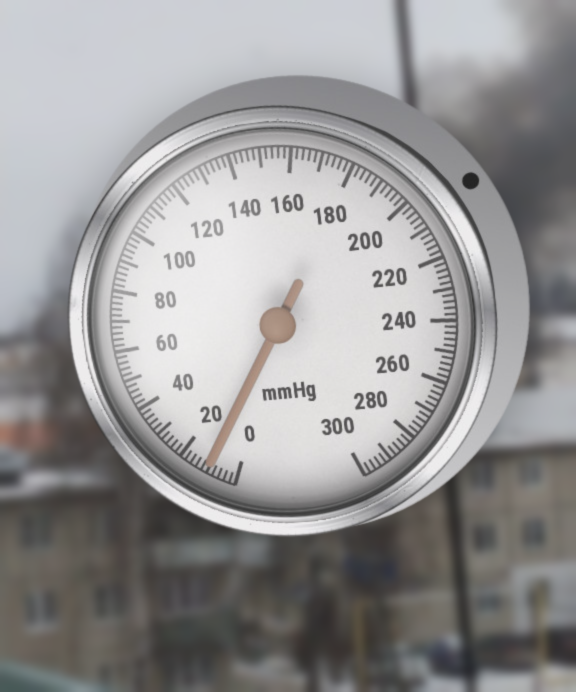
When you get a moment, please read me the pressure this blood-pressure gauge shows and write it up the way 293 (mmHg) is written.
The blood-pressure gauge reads 10 (mmHg)
